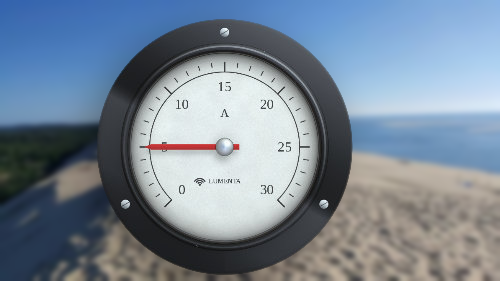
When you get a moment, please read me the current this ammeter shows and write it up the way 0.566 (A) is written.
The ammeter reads 5 (A)
